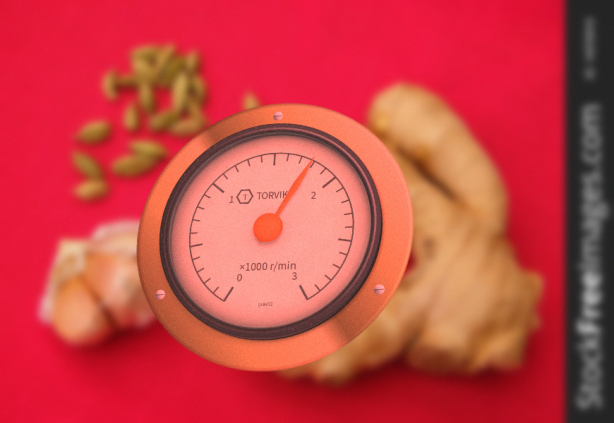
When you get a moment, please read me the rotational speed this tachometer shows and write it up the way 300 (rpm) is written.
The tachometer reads 1800 (rpm)
